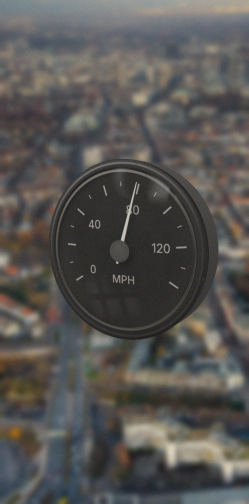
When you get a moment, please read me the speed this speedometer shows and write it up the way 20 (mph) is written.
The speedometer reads 80 (mph)
